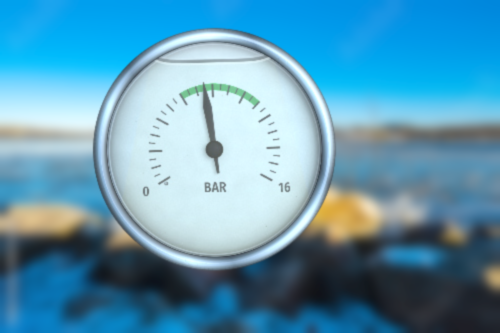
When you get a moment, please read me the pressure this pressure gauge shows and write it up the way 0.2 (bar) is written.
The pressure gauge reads 7.5 (bar)
